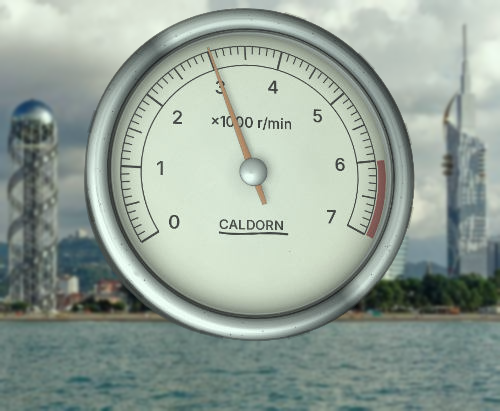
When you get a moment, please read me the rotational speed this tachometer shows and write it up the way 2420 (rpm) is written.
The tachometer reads 3000 (rpm)
